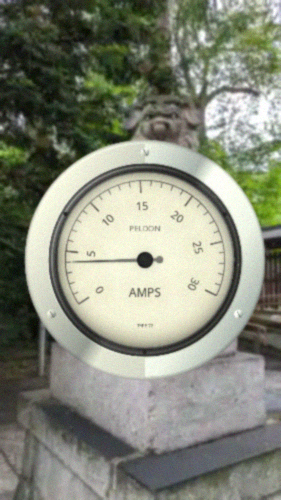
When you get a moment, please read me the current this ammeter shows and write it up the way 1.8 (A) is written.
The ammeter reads 4 (A)
